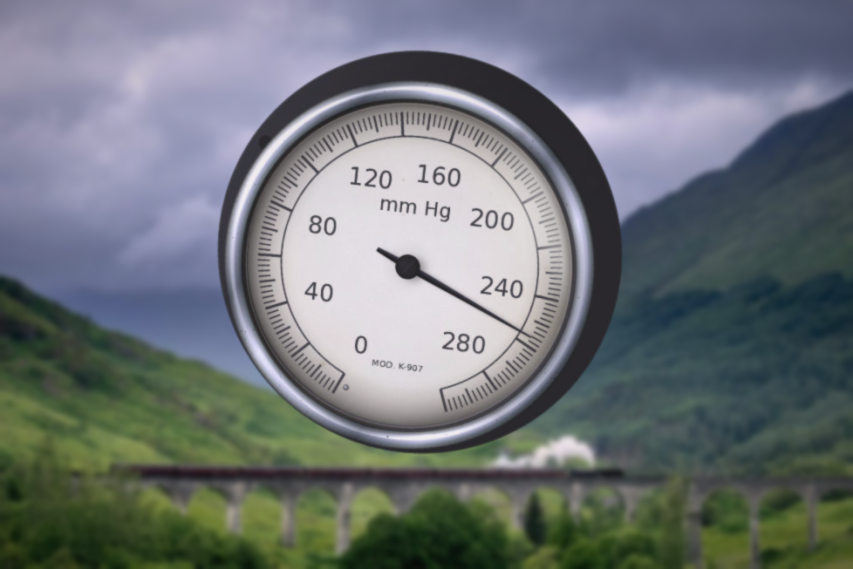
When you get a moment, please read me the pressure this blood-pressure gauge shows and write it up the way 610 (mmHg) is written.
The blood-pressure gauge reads 256 (mmHg)
